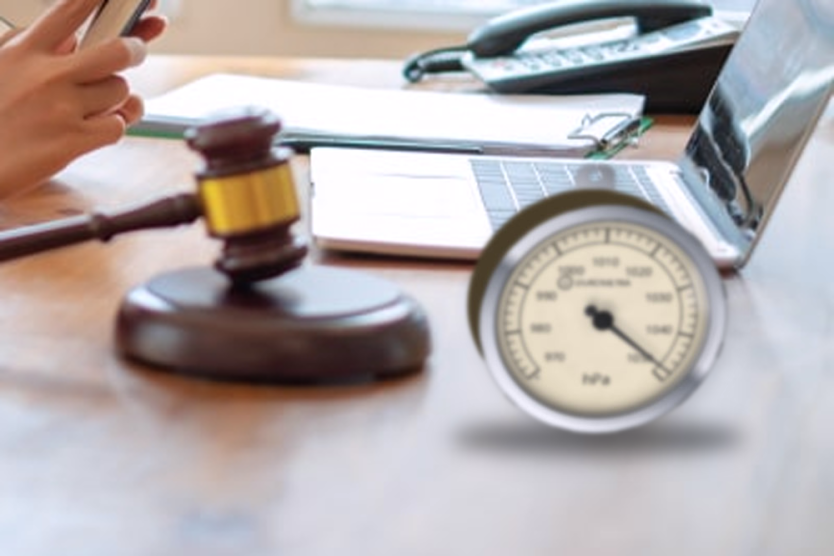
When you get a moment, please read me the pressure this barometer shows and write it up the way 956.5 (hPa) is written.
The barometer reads 1048 (hPa)
